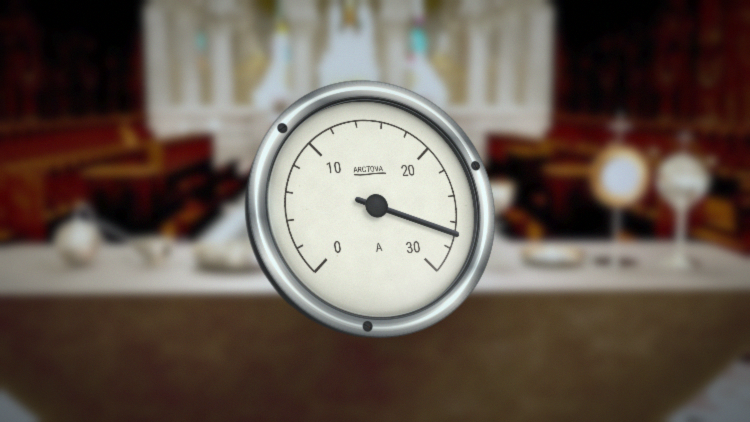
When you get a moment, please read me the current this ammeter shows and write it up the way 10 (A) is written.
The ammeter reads 27 (A)
